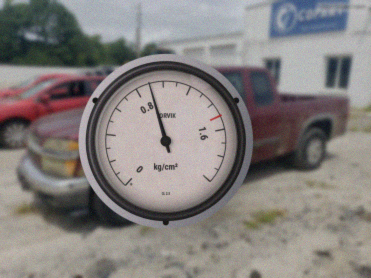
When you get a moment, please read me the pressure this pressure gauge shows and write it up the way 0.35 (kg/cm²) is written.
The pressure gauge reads 0.9 (kg/cm²)
